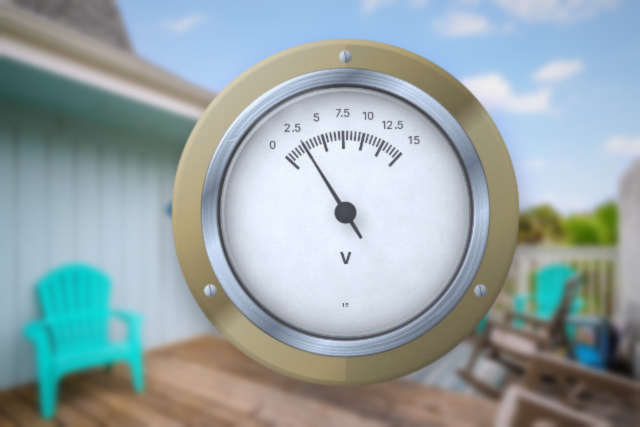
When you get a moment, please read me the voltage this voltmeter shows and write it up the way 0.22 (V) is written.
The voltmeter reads 2.5 (V)
